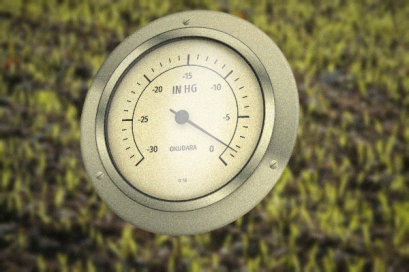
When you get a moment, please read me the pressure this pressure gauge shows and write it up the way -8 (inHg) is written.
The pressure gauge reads -1.5 (inHg)
